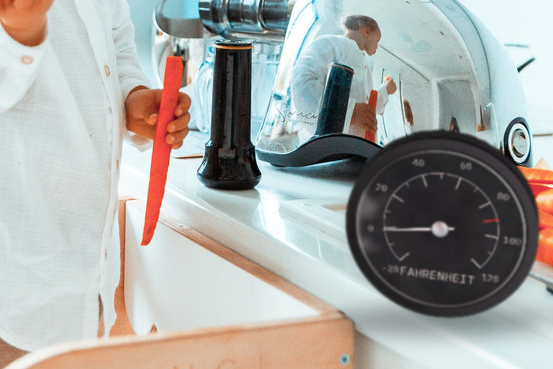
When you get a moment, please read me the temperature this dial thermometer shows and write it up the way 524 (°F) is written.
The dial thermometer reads 0 (°F)
